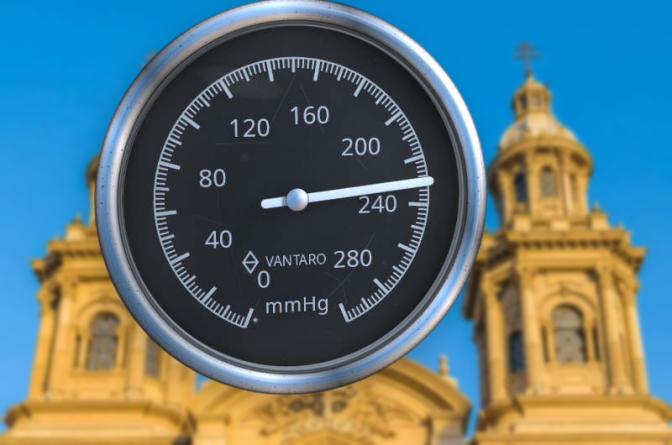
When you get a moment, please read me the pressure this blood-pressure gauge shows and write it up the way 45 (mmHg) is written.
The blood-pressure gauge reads 230 (mmHg)
